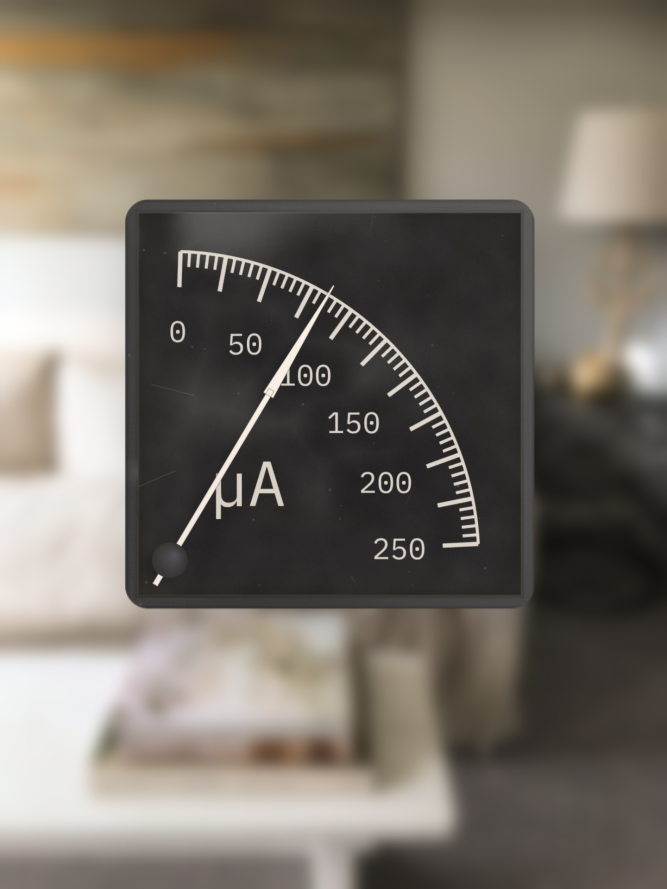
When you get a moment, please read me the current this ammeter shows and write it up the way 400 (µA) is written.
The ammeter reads 85 (µA)
